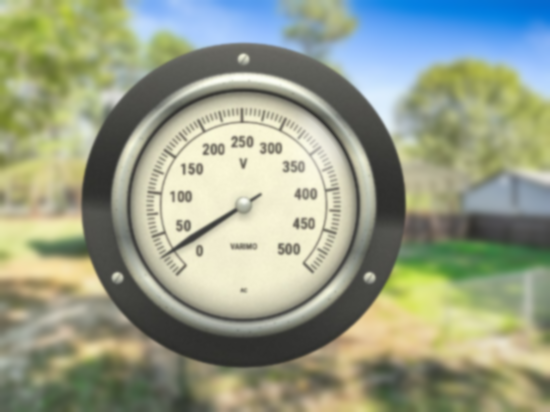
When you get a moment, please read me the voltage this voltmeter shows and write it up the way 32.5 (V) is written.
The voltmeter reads 25 (V)
